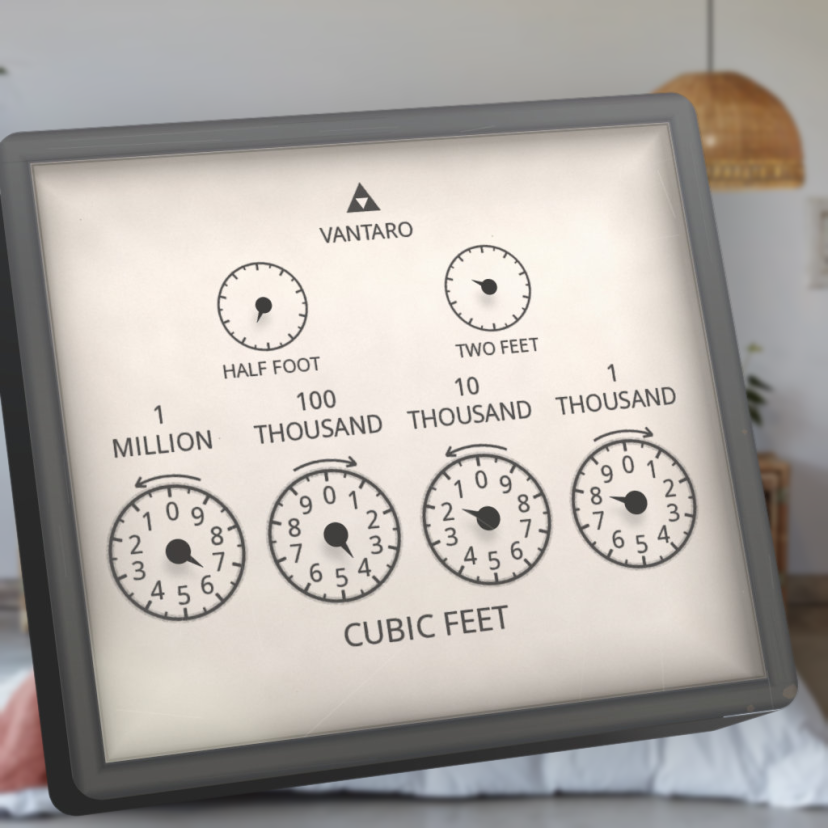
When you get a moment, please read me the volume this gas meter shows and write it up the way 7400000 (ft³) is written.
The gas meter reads 641800 (ft³)
